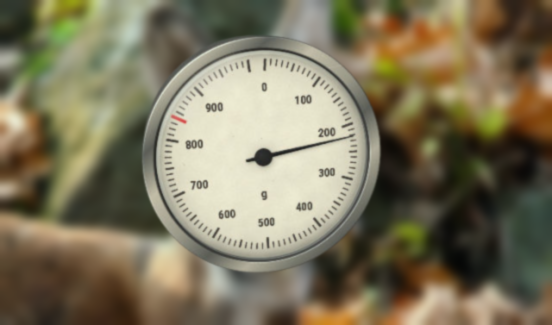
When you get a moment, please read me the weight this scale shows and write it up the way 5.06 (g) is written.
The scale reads 220 (g)
